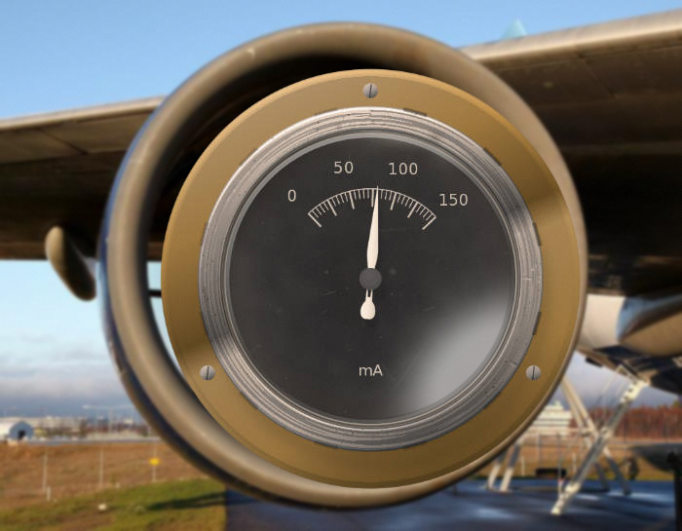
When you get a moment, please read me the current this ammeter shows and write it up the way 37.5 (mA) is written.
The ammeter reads 80 (mA)
